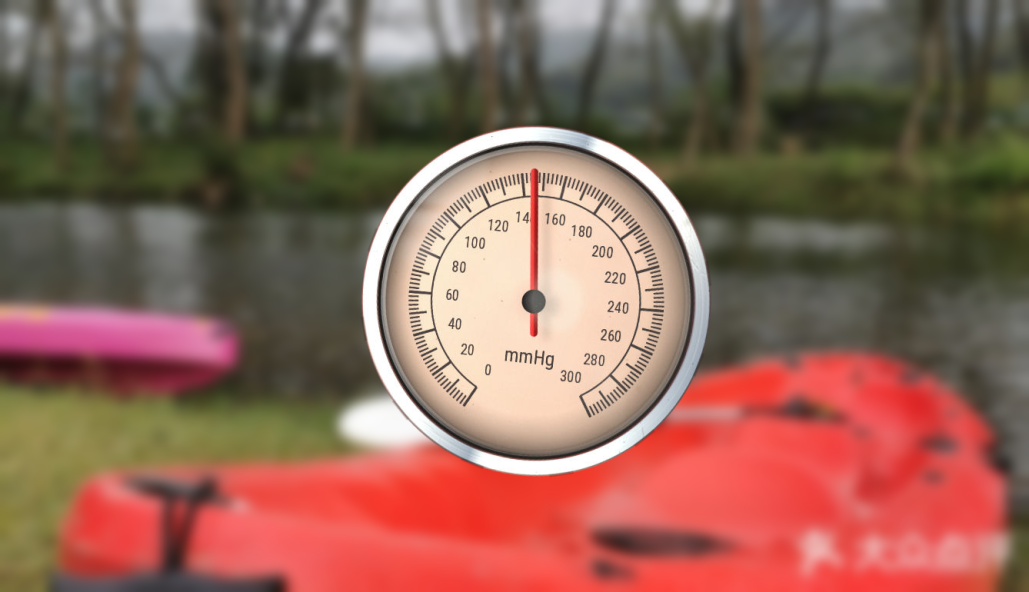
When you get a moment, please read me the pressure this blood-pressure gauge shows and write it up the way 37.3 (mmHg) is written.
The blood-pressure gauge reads 146 (mmHg)
